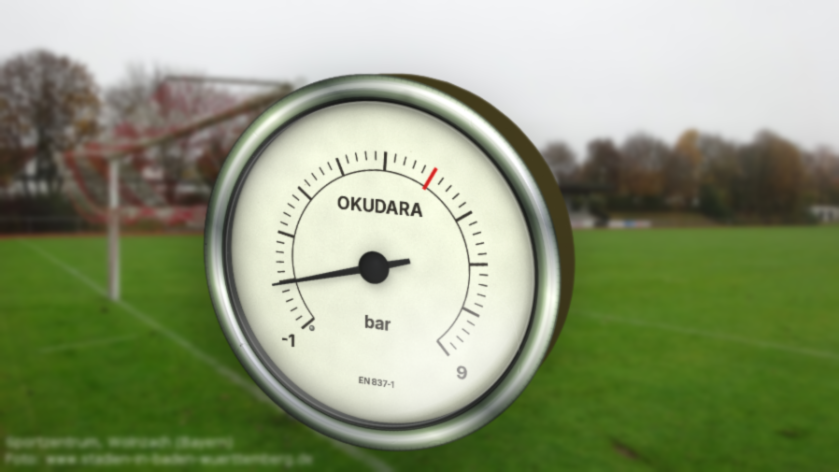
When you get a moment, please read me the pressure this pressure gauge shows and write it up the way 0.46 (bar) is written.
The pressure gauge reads 0 (bar)
